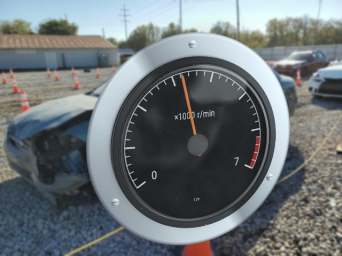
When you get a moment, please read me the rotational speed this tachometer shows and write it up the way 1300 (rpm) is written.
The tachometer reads 3200 (rpm)
